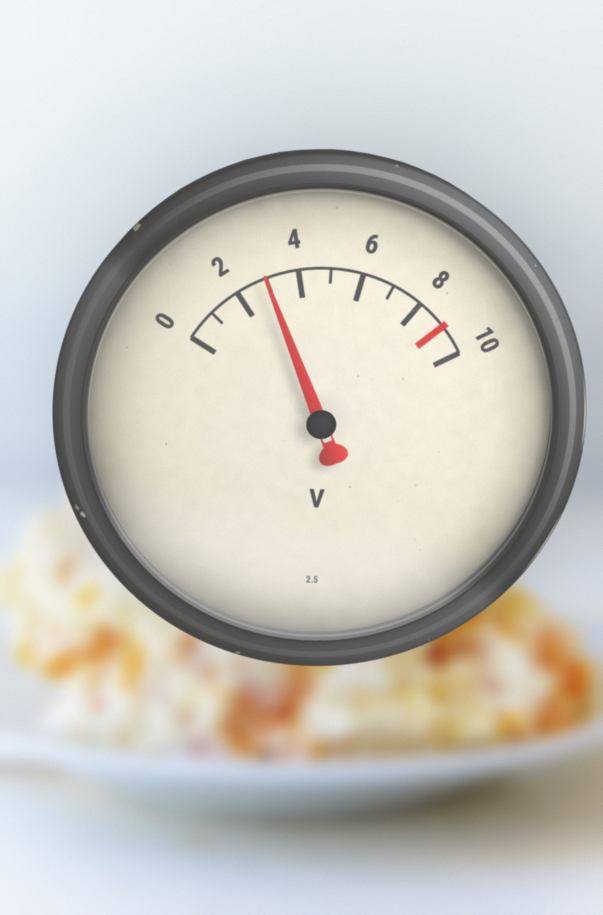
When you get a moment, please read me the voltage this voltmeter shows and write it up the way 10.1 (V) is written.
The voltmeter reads 3 (V)
